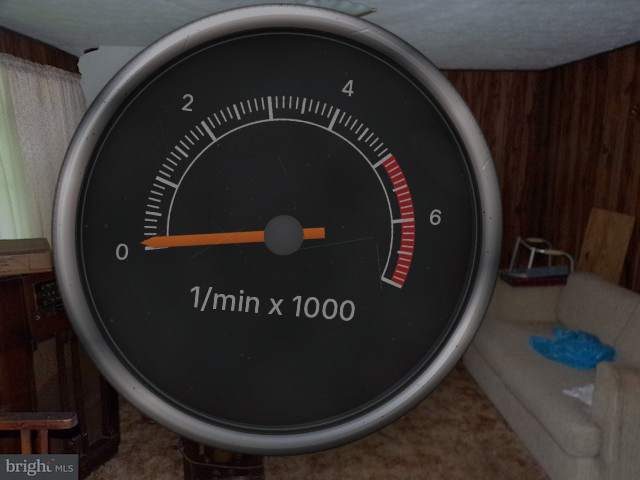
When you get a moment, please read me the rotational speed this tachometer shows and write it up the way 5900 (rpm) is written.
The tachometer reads 100 (rpm)
